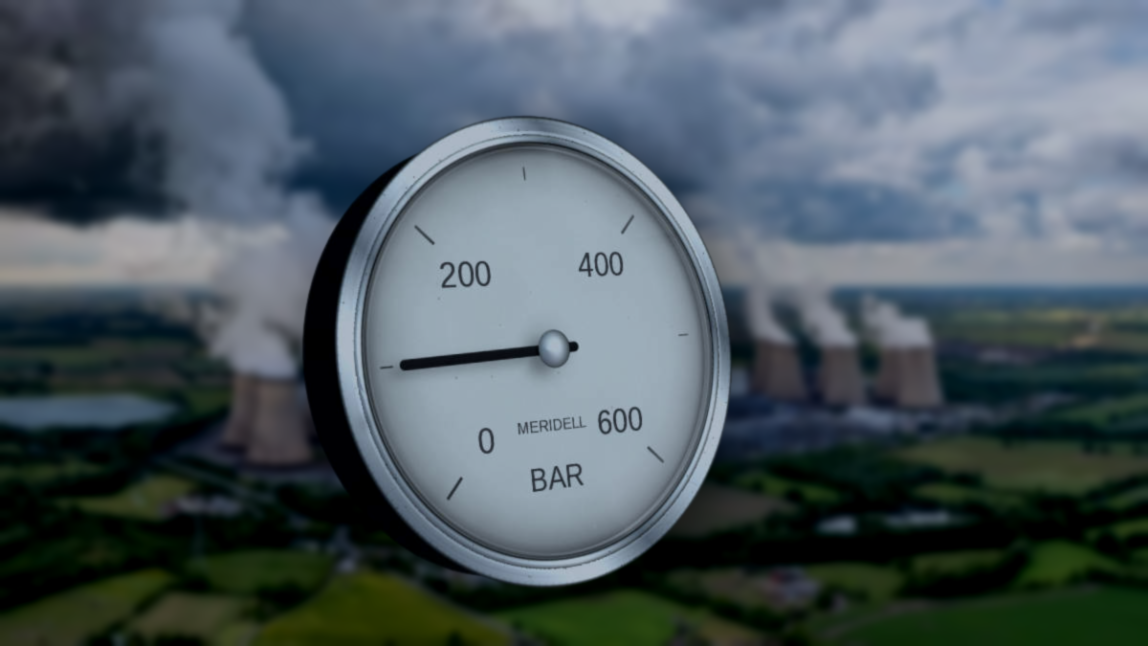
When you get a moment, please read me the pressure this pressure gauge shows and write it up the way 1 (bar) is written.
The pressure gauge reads 100 (bar)
